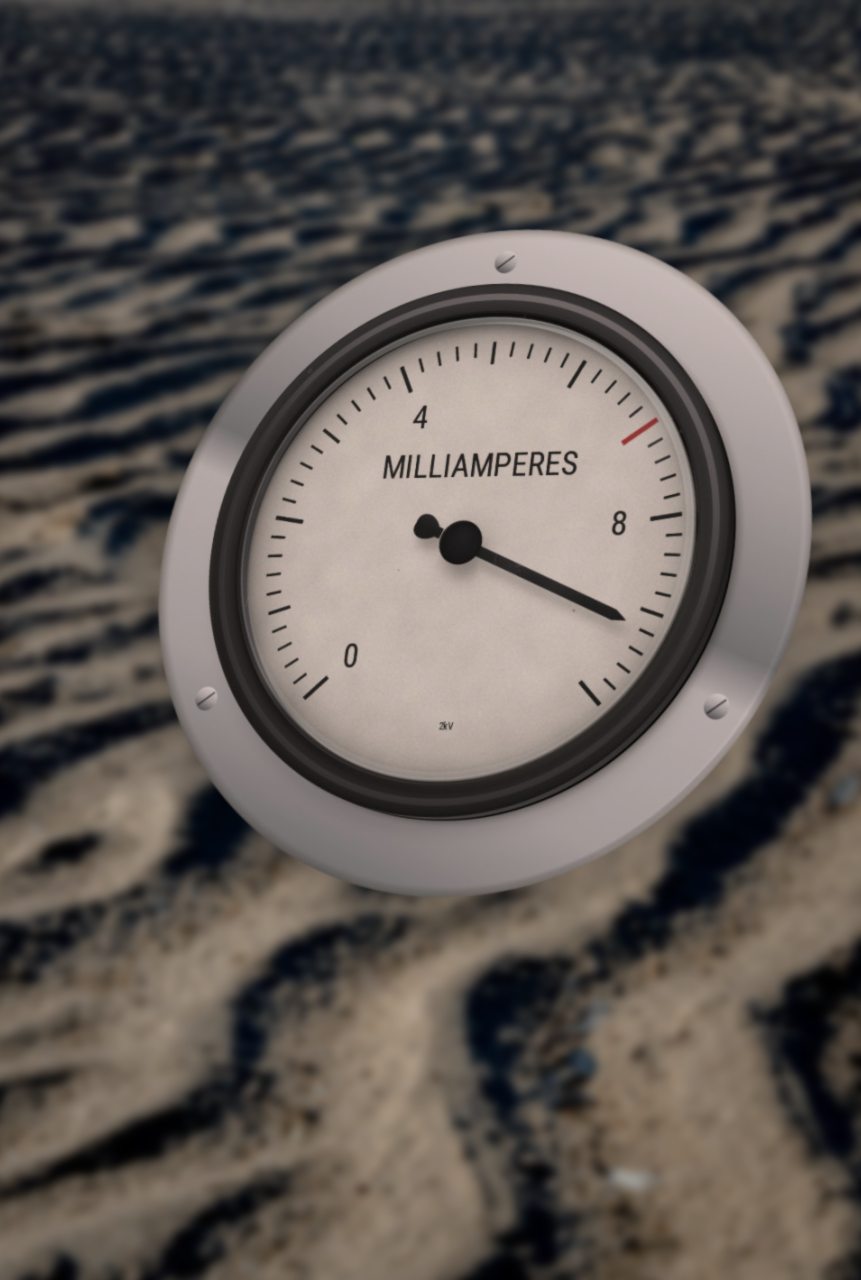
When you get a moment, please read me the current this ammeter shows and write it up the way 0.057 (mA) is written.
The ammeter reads 9.2 (mA)
